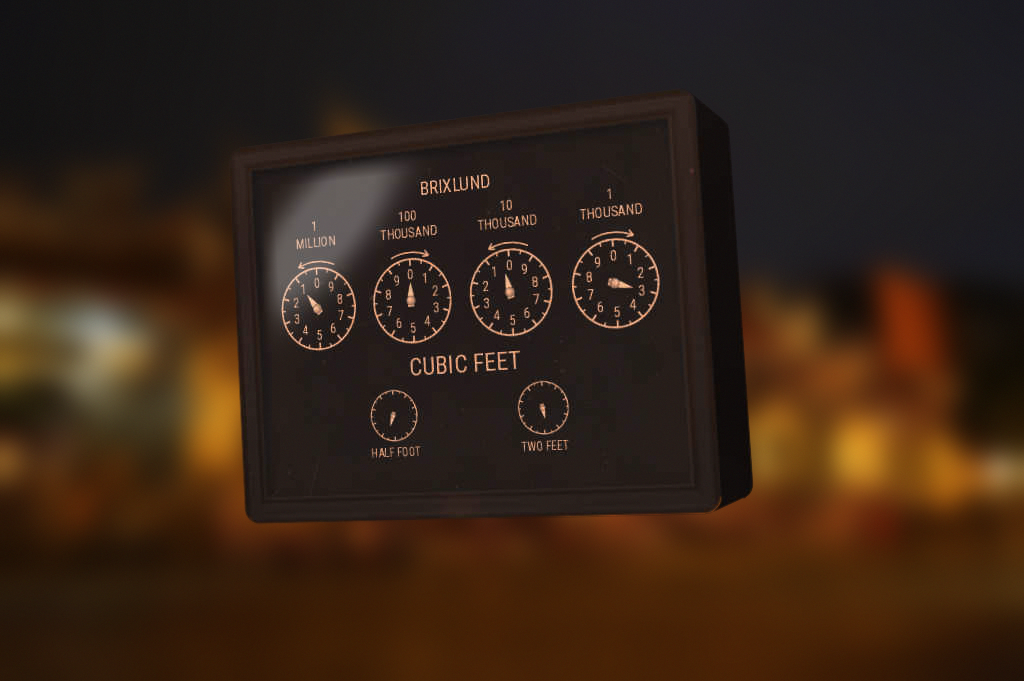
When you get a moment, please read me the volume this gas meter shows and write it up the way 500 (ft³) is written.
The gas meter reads 100300 (ft³)
